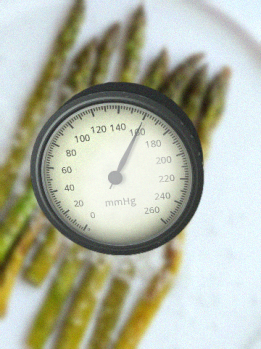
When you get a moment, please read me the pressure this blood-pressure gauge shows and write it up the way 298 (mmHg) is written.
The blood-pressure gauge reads 160 (mmHg)
